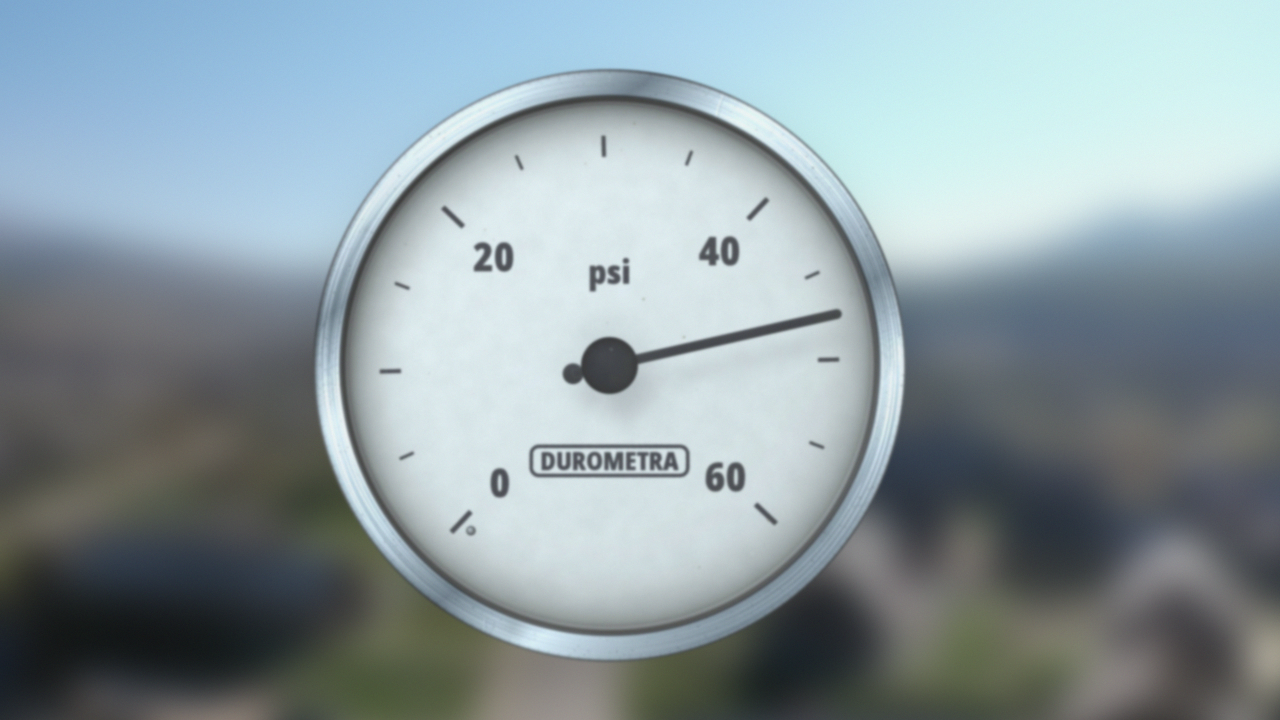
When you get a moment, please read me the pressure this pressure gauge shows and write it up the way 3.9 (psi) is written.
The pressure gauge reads 47.5 (psi)
